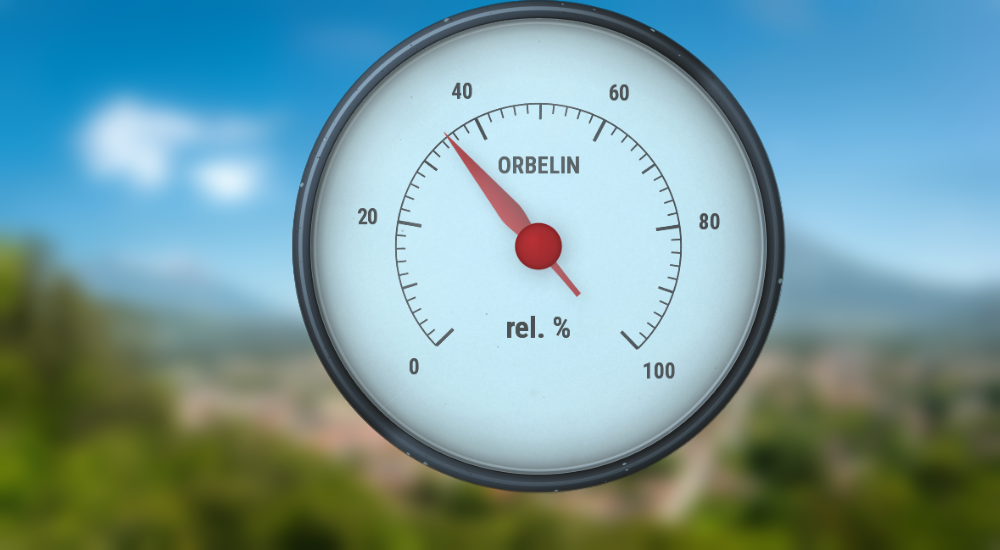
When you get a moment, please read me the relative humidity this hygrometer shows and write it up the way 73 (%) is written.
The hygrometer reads 35 (%)
